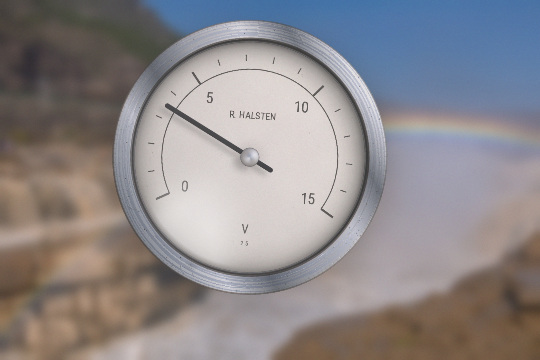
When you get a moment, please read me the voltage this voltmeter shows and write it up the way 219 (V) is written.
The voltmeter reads 3.5 (V)
